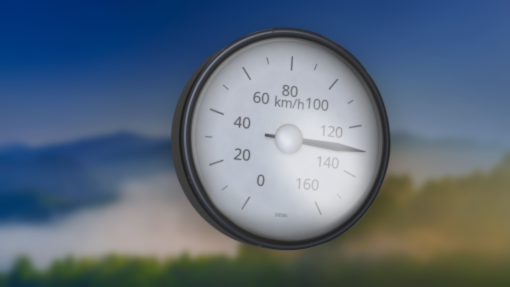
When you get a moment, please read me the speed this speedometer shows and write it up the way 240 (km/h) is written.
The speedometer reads 130 (km/h)
